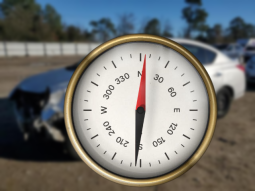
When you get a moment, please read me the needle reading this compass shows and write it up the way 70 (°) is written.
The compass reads 5 (°)
